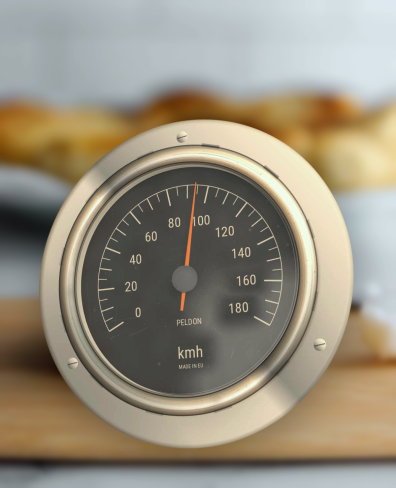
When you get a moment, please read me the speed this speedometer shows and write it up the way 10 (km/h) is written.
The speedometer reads 95 (km/h)
